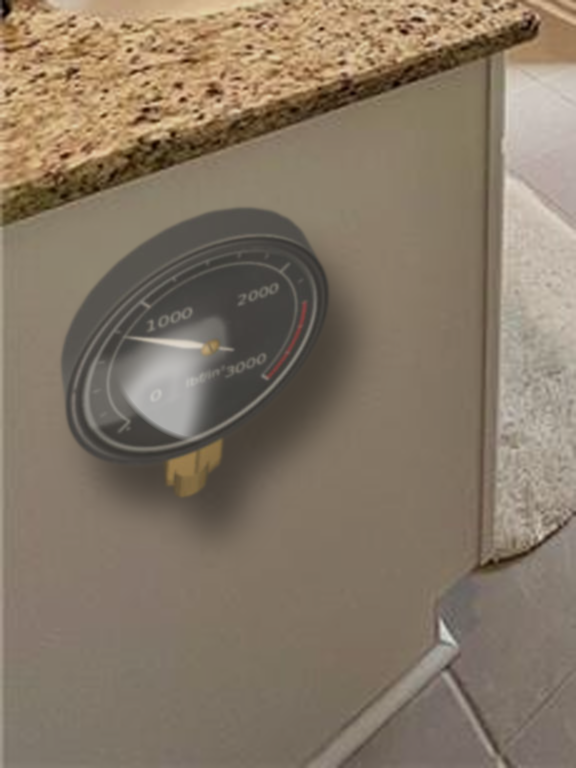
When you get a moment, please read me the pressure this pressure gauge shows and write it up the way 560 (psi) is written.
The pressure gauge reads 800 (psi)
